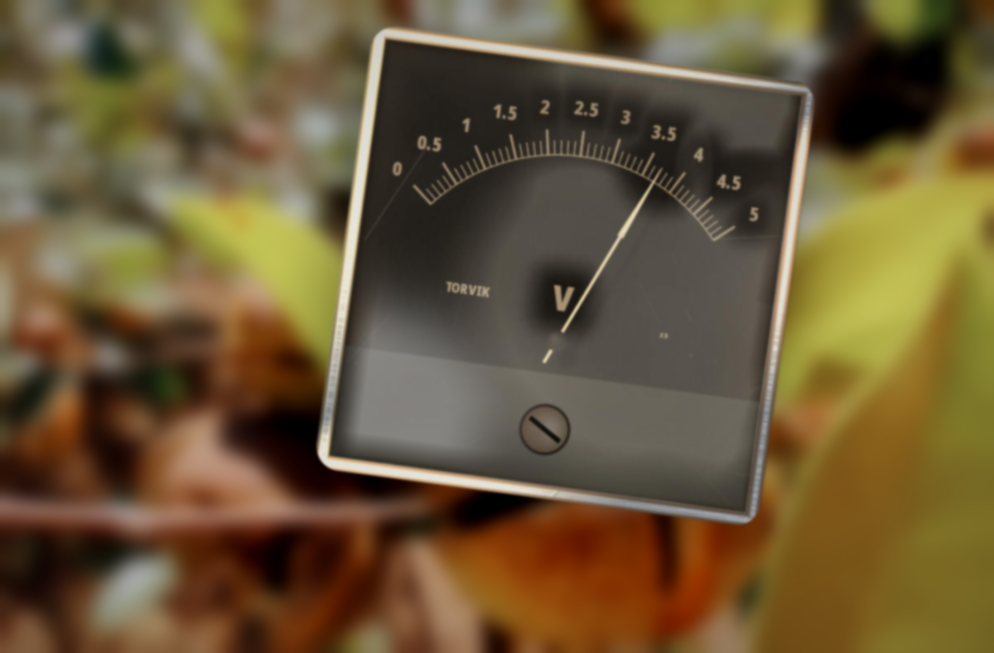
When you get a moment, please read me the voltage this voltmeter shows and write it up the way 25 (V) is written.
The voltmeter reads 3.7 (V)
